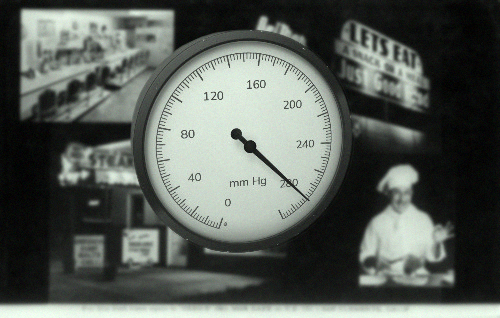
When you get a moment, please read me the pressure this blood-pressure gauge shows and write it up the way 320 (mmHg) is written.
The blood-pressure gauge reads 280 (mmHg)
